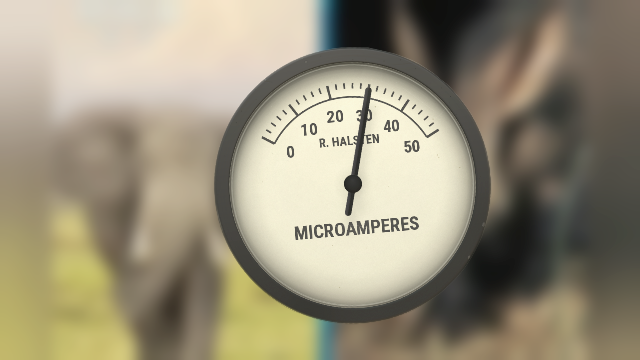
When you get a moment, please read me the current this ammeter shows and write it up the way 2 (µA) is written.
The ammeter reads 30 (µA)
